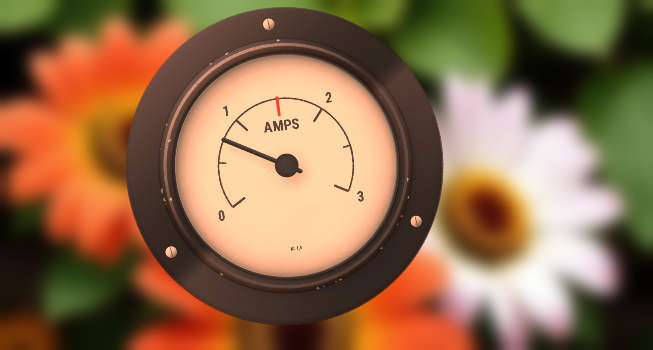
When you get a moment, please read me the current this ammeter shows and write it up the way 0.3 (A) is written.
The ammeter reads 0.75 (A)
